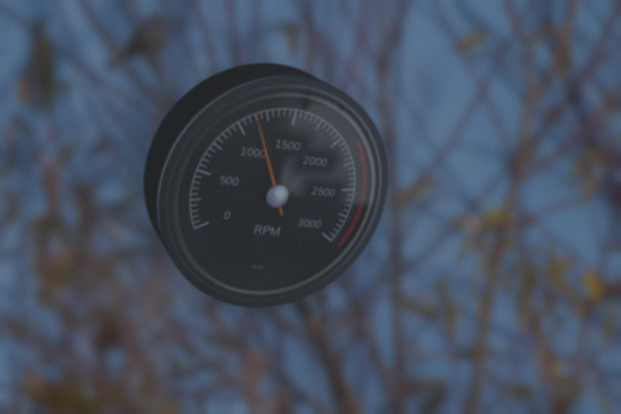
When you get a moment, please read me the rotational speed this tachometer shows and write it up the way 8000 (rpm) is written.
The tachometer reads 1150 (rpm)
